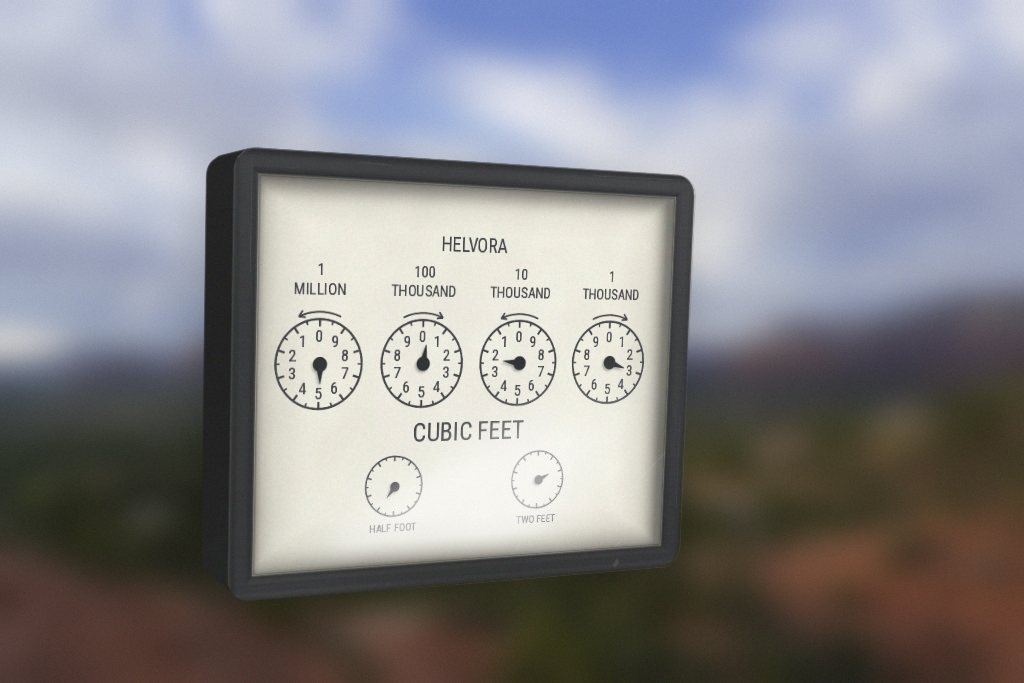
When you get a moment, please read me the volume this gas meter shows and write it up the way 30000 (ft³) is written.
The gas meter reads 502300 (ft³)
